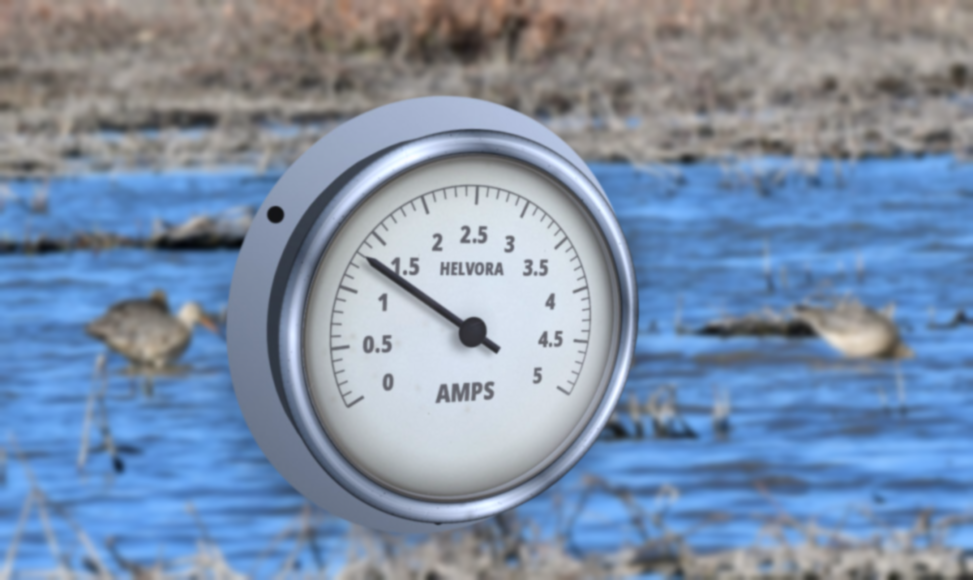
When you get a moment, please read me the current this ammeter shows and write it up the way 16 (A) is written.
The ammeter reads 1.3 (A)
